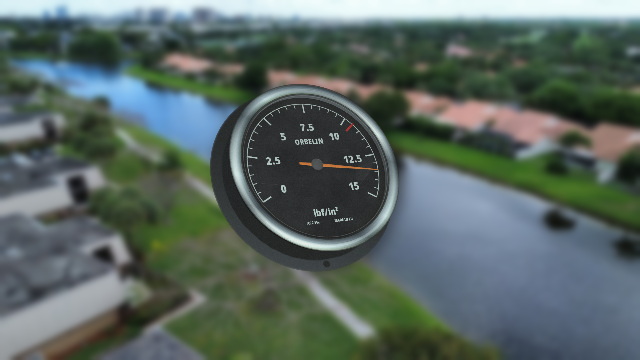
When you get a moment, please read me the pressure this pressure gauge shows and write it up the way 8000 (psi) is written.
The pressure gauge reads 13.5 (psi)
